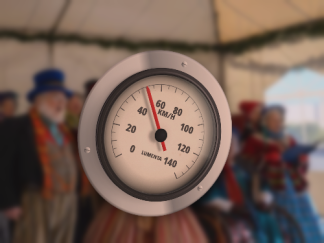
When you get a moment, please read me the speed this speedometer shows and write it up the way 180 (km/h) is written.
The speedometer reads 50 (km/h)
